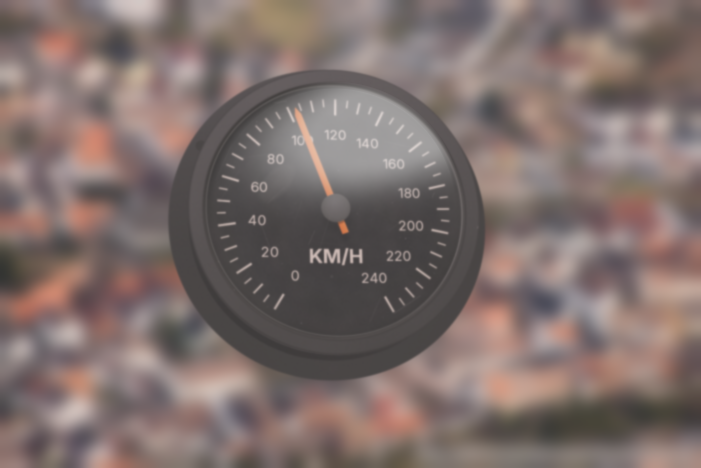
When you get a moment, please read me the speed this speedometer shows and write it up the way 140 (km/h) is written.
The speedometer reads 102.5 (km/h)
